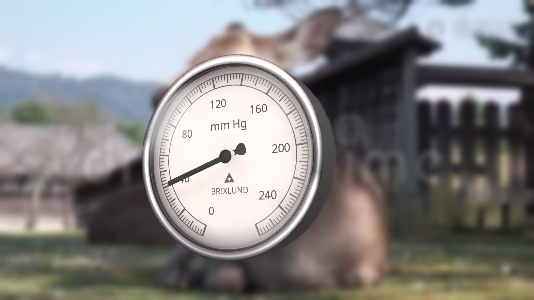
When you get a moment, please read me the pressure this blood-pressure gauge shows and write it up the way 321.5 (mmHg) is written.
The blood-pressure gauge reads 40 (mmHg)
